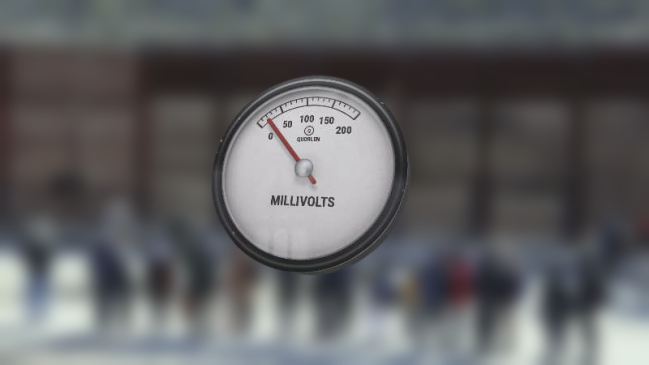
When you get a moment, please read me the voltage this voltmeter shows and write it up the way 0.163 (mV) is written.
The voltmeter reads 20 (mV)
